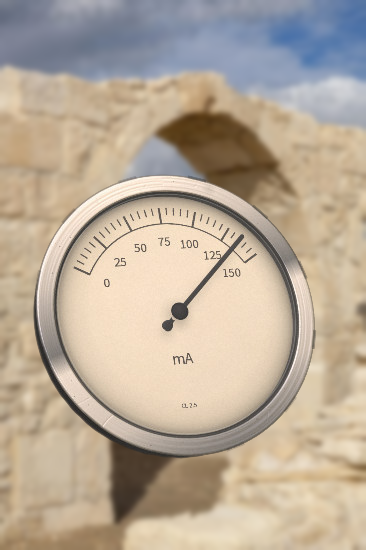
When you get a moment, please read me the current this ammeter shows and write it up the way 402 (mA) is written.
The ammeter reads 135 (mA)
